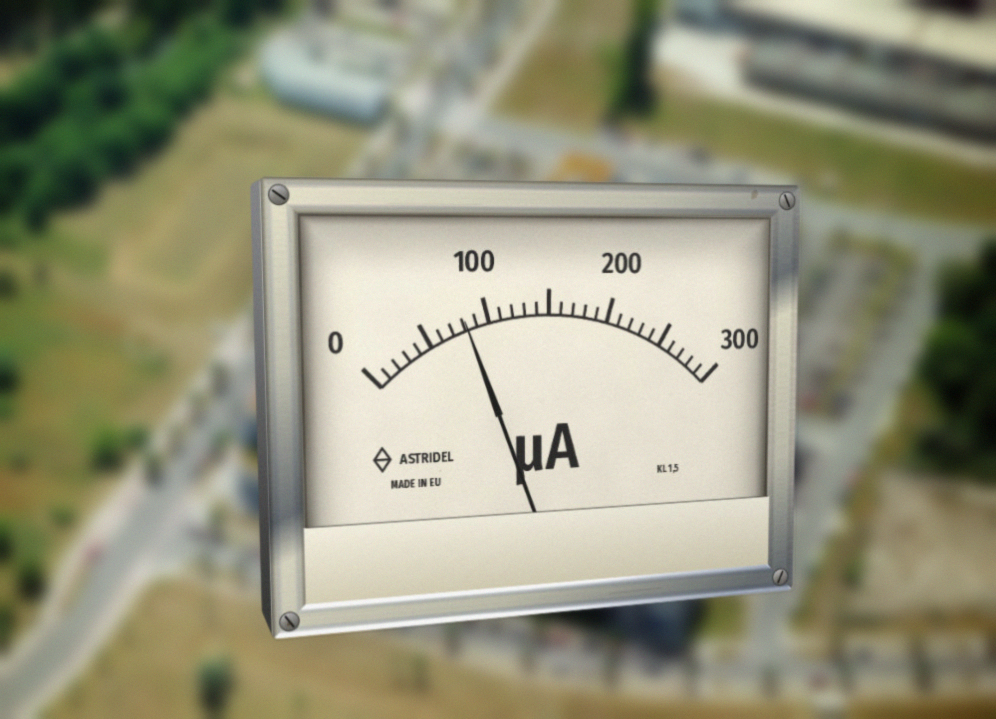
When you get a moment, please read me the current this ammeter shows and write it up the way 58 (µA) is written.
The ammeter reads 80 (µA)
